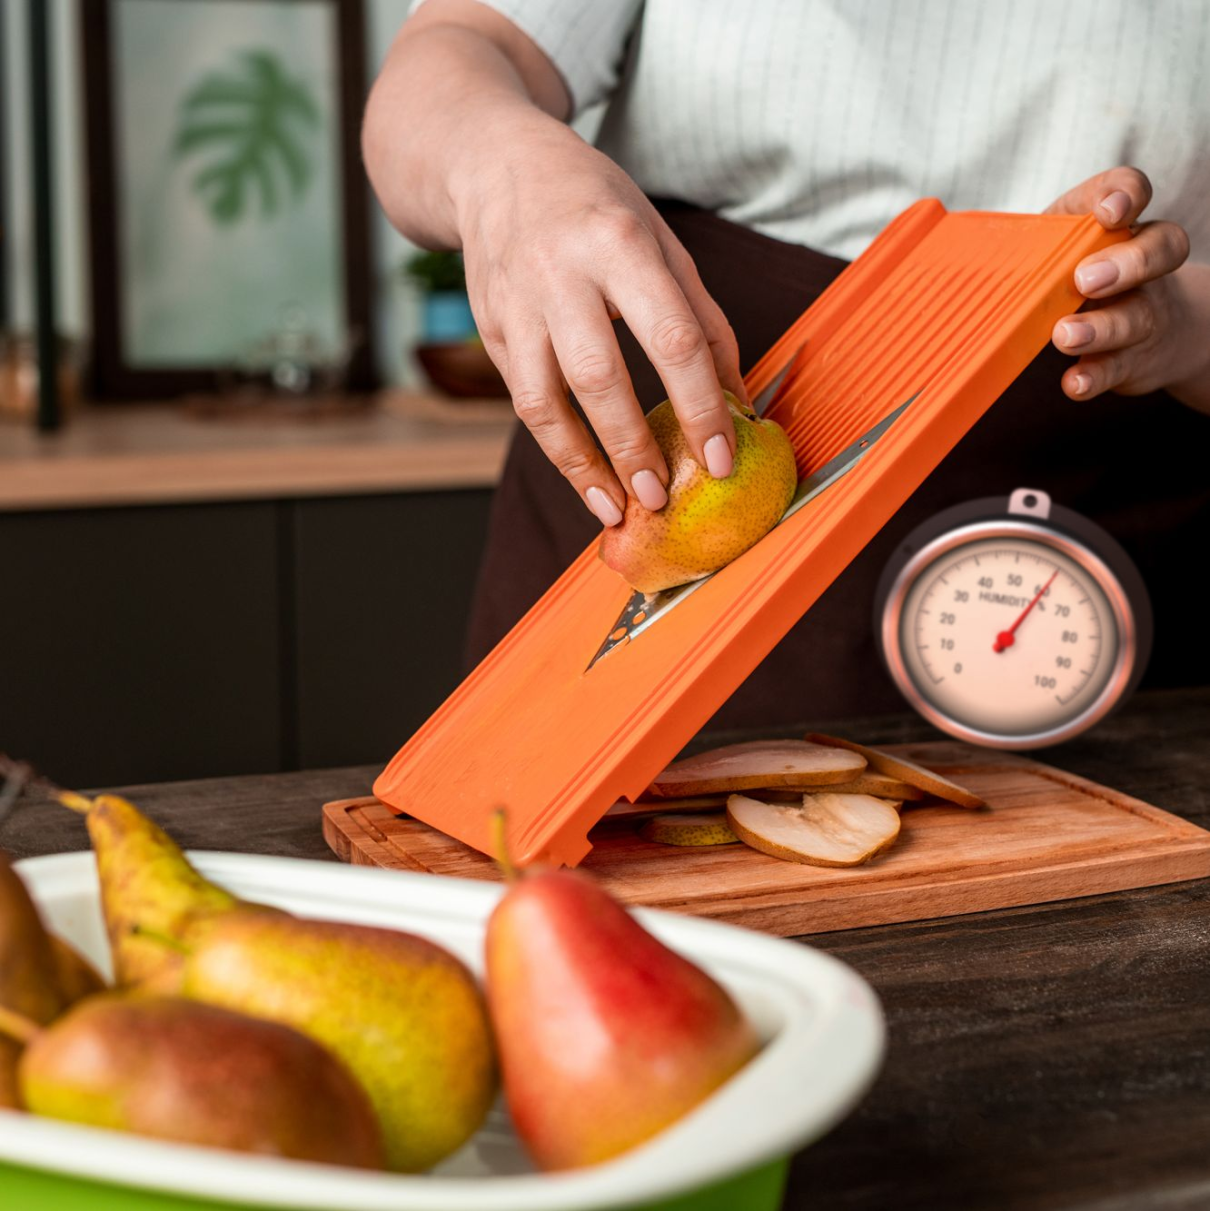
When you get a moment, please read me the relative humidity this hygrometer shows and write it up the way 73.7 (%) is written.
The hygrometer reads 60 (%)
